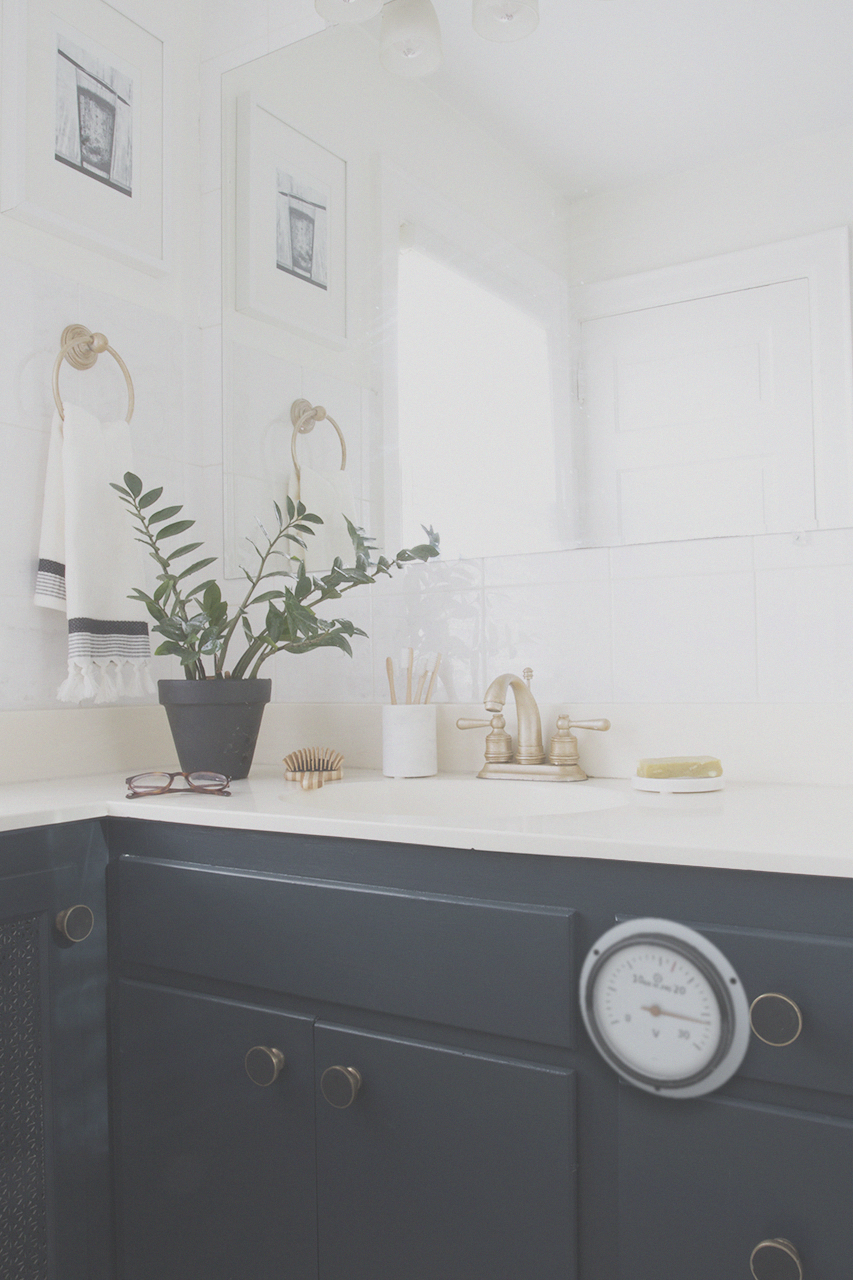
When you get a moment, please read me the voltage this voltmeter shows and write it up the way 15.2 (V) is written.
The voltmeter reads 26 (V)
